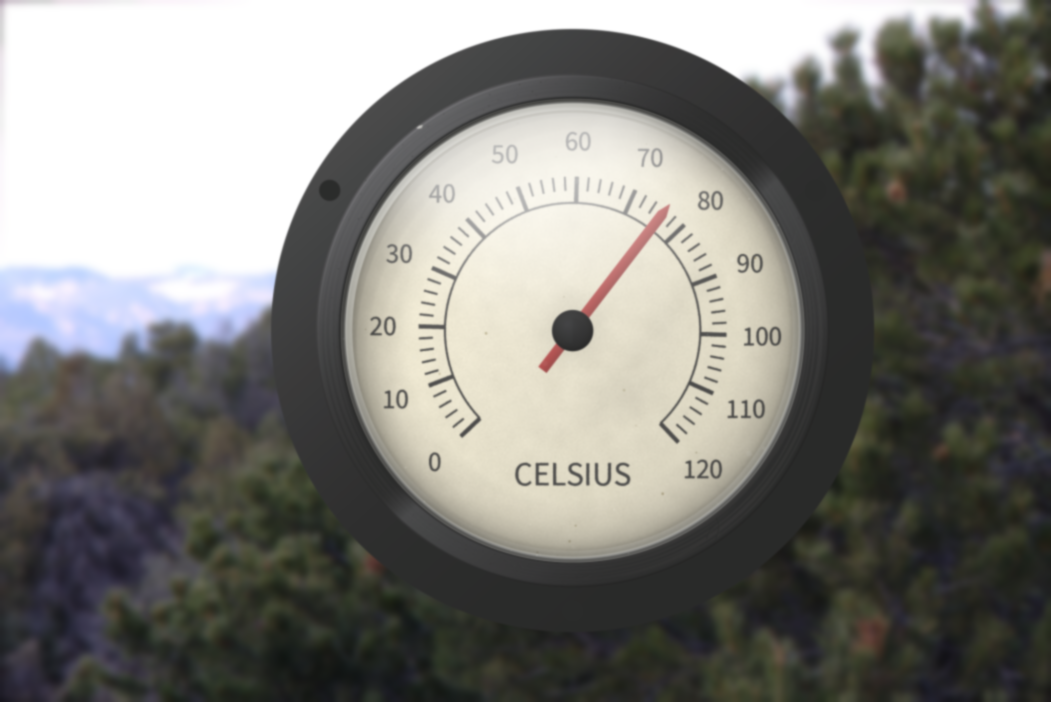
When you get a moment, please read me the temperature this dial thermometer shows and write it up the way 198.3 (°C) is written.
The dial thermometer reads 76 (°C)
